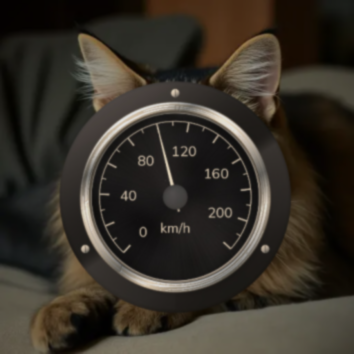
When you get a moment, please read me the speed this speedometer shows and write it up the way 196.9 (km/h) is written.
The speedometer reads 100 (km/h)
